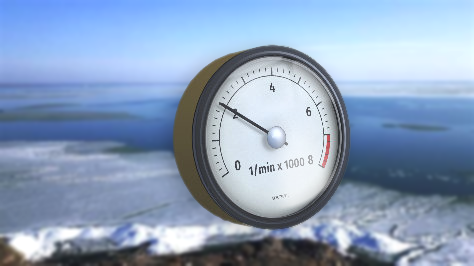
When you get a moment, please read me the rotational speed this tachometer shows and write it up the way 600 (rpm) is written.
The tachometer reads 2000 (rpm)
